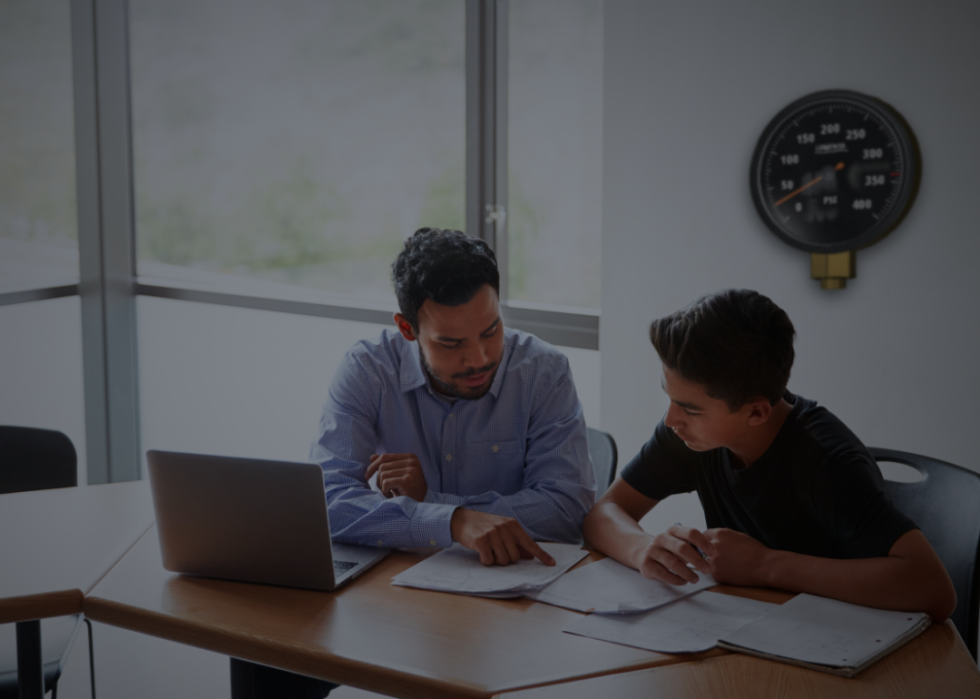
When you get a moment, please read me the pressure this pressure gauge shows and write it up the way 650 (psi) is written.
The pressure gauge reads 25 (psi)
